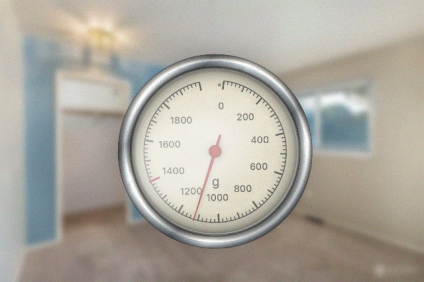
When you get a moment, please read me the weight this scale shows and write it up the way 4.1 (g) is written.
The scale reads 1120 (g)
